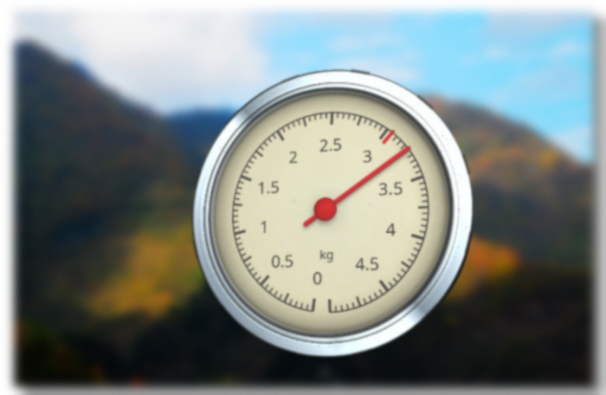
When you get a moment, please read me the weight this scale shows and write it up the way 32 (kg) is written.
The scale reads 3.25 (kg)
